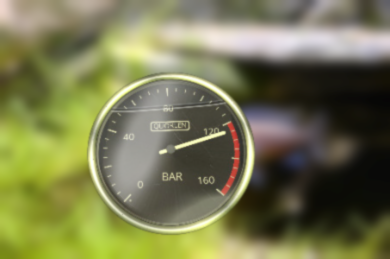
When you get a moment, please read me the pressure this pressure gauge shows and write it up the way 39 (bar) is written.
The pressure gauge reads 125 (bar)
